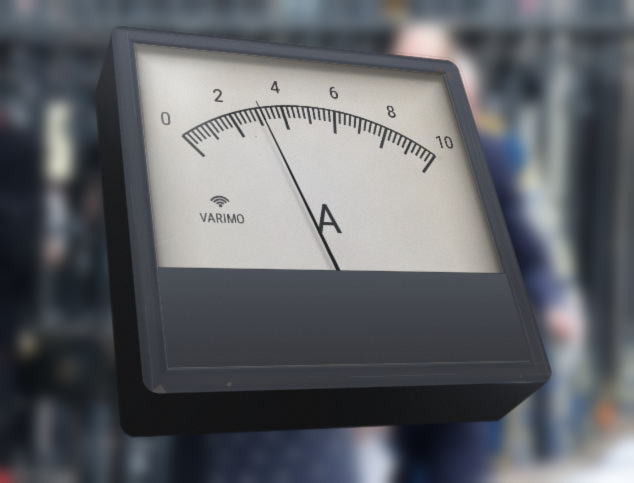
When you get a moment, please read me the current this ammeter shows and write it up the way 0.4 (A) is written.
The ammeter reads 3 (A)
